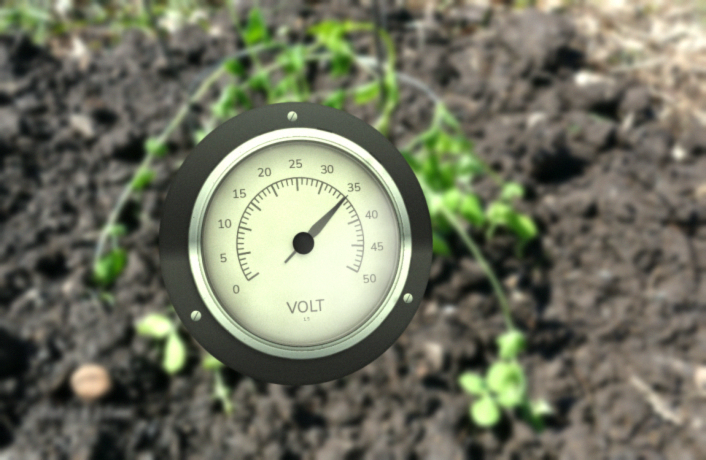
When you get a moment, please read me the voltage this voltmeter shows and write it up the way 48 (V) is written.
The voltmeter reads 35 (V)
